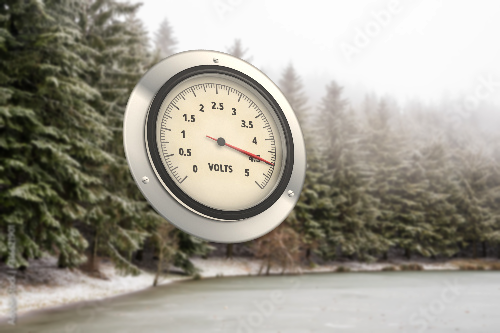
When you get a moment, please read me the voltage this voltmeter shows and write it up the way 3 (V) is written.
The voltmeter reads 4.5 (V)
